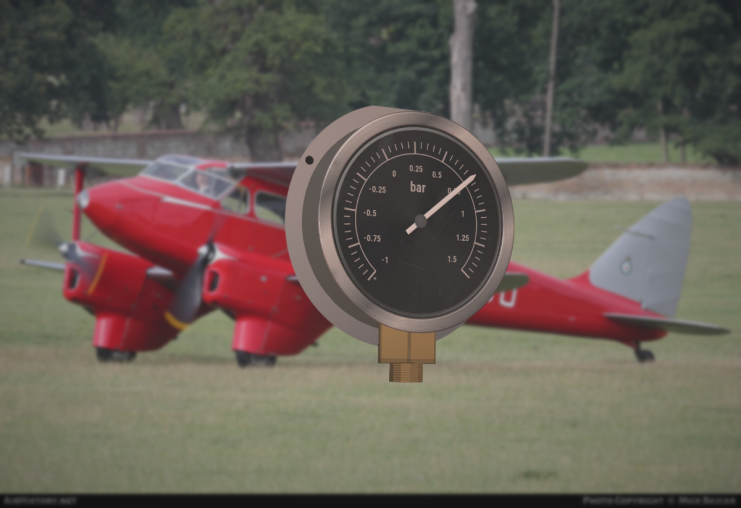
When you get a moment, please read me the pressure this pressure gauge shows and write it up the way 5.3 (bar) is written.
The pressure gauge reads 0.75 (bar)
